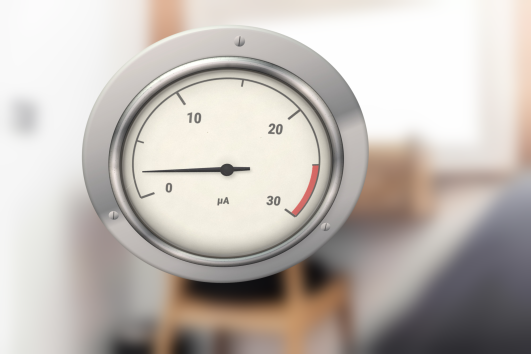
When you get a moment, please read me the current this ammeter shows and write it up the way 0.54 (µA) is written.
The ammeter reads 2.5 (µA)
